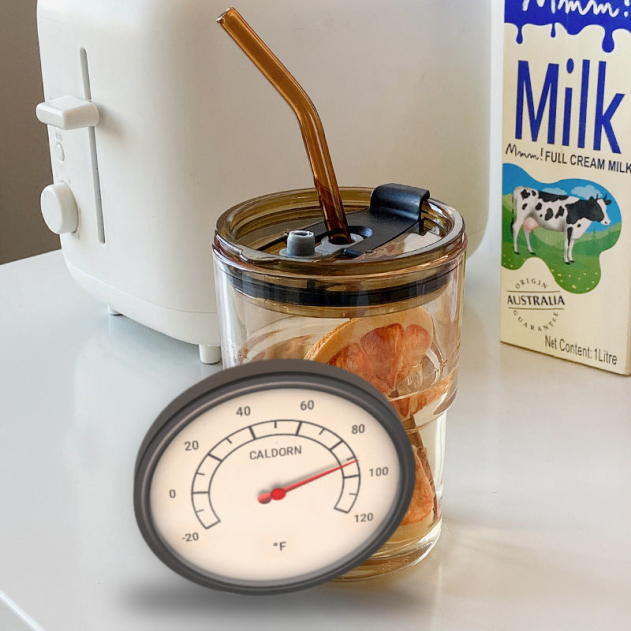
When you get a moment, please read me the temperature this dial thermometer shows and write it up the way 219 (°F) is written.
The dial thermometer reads 90 (°F)
